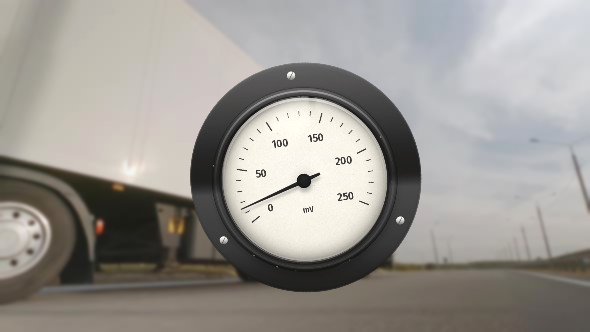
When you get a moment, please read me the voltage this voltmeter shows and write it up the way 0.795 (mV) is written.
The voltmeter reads 15 (mV)
